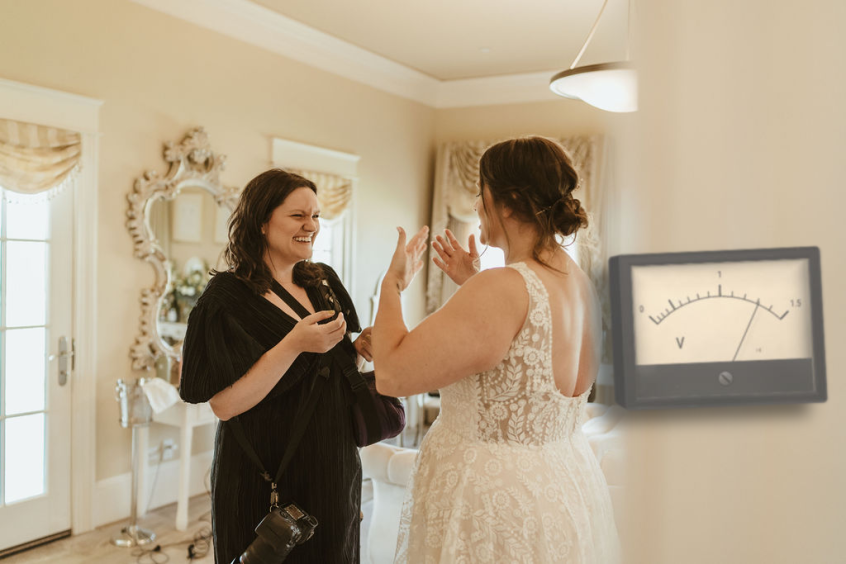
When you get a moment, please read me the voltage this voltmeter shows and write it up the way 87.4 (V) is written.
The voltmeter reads 1.3 (V)
